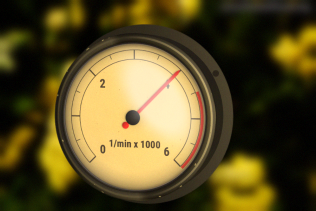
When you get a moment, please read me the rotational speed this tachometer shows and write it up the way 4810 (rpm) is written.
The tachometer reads 4000 (rpm)
